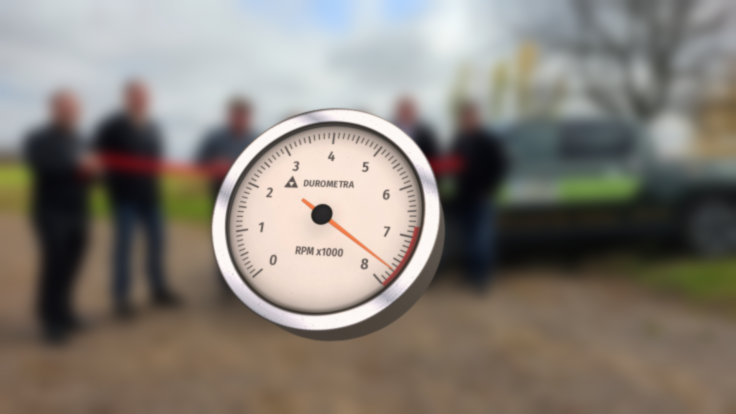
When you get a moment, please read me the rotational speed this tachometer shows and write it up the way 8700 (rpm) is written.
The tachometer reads 7700 (rpm)
